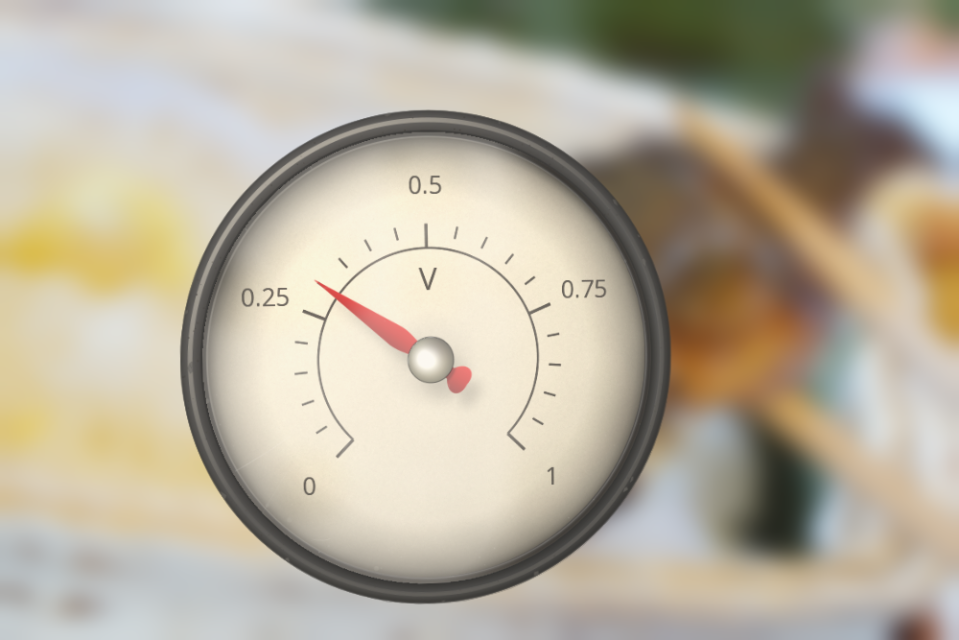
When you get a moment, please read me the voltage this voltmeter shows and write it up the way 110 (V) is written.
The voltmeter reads 0.3 (V)
